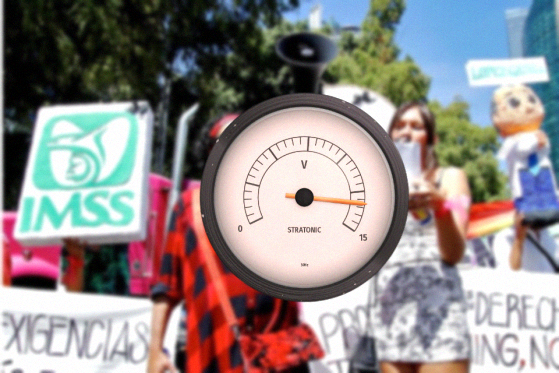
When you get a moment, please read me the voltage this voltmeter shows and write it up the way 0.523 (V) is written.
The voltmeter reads 13.25 (V)
